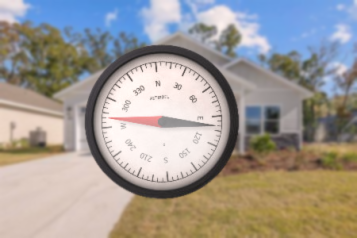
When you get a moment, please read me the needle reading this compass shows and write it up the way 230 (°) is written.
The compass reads 280 (°)
